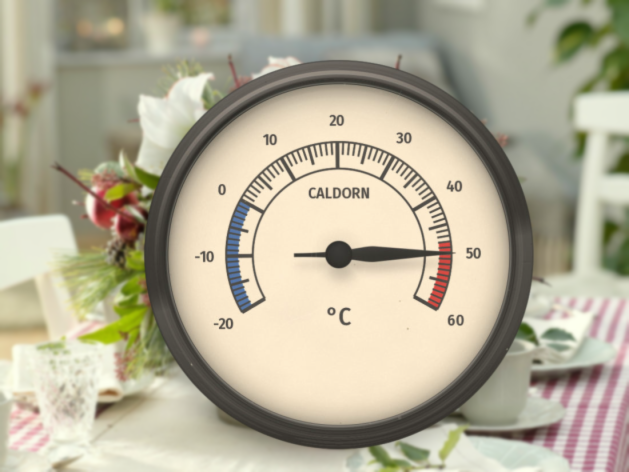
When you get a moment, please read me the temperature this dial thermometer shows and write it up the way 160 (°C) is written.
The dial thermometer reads 50 (°C)
